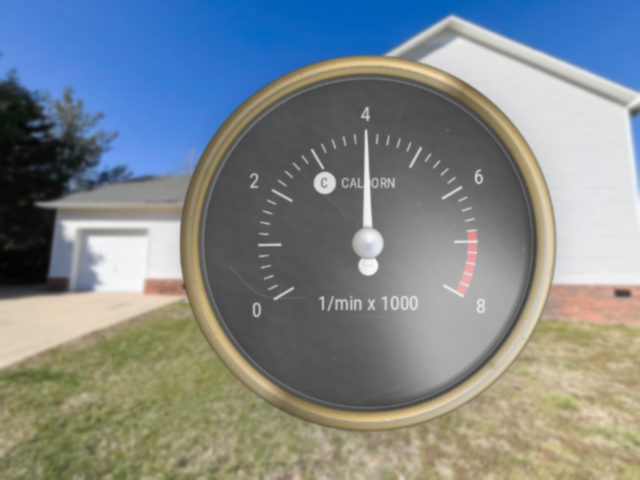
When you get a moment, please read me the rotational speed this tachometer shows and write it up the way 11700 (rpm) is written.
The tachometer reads 4000 (rpm)
